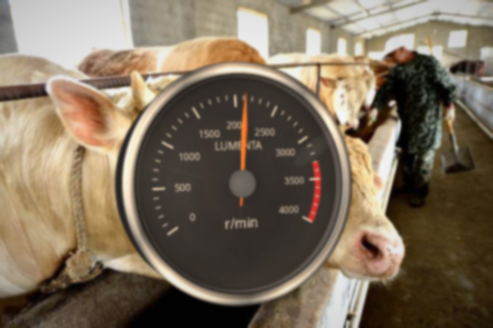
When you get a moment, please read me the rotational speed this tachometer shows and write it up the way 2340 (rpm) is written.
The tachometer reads 2100 (rpm)
